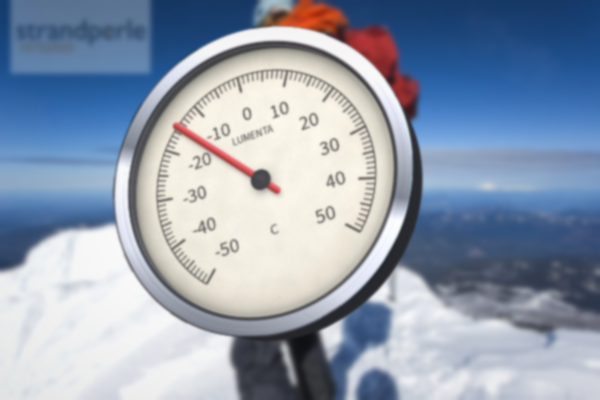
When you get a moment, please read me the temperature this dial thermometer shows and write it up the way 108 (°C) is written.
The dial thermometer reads -15 (°C)
